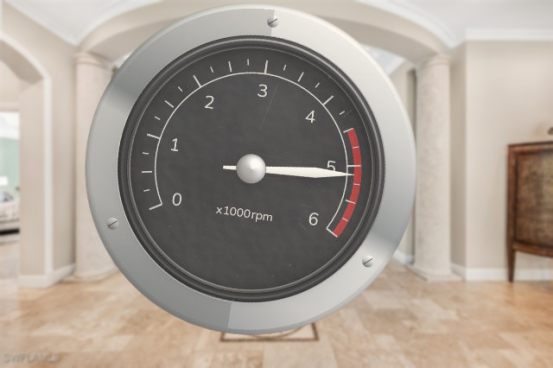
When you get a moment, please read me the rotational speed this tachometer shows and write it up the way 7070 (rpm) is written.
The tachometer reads 5125 (rpm)
